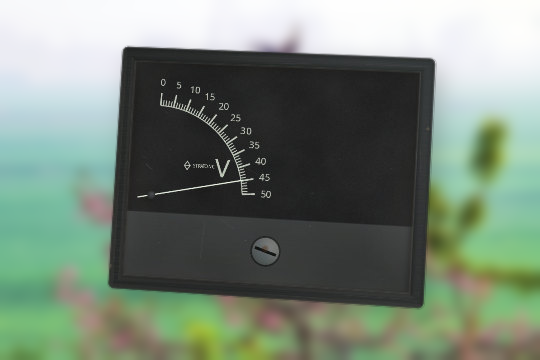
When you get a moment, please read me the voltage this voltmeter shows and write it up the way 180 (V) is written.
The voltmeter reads 45 (V)
